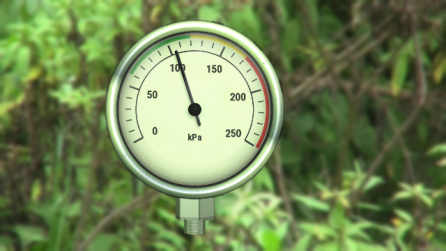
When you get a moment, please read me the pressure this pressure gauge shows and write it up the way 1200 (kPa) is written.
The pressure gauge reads 105 (kPa)
